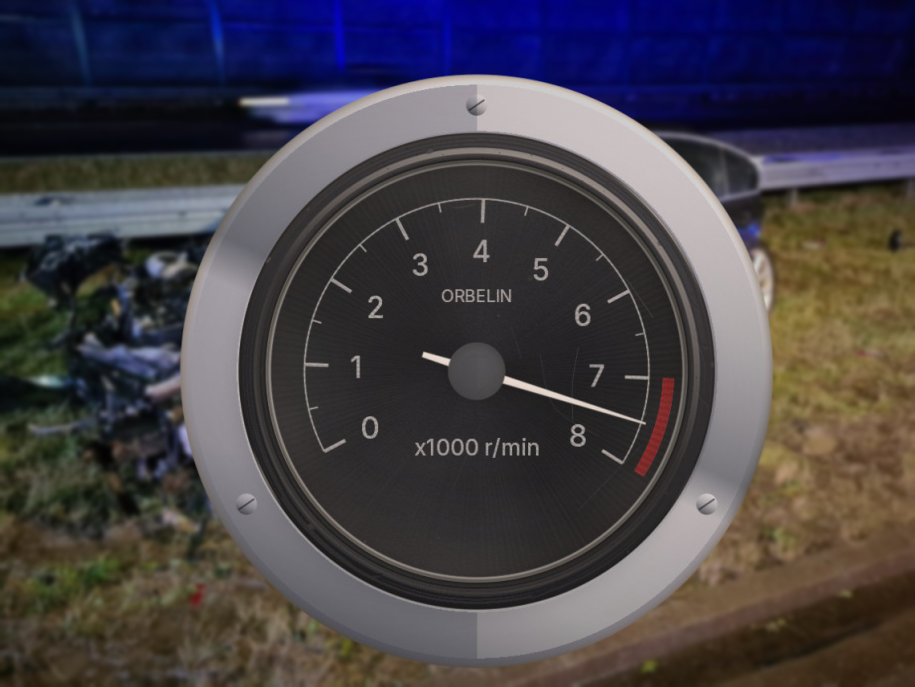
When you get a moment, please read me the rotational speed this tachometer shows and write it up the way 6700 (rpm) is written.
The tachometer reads 7500 (rpm)
